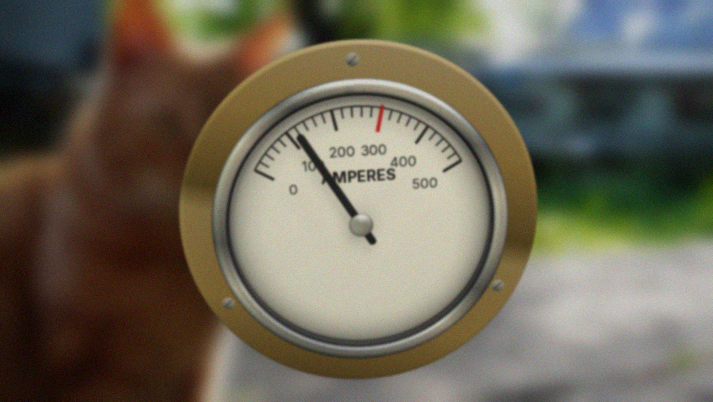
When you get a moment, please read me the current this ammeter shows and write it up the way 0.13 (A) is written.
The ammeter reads 120 (A)
